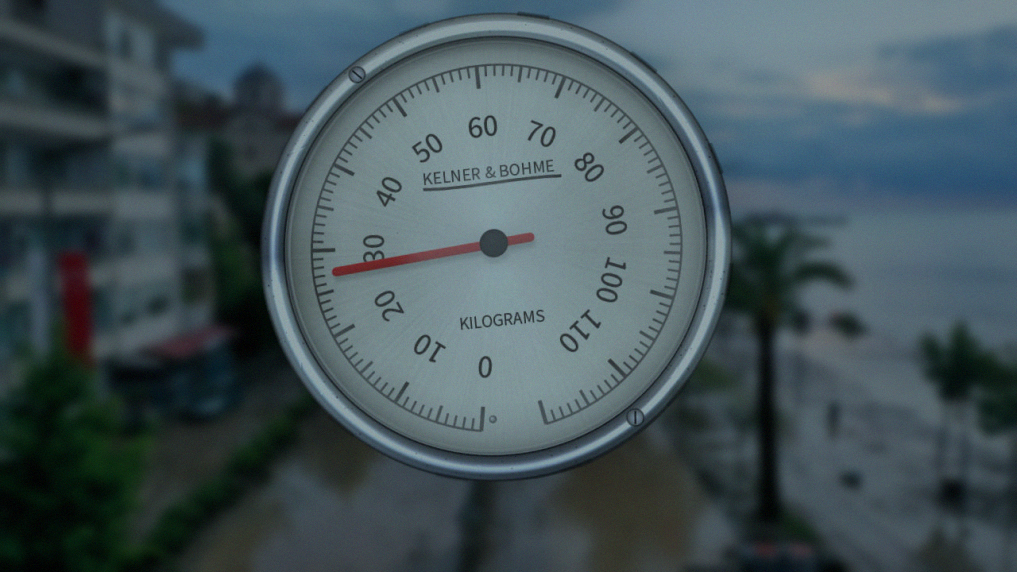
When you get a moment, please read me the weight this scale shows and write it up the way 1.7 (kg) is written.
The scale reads 27 (kg)
